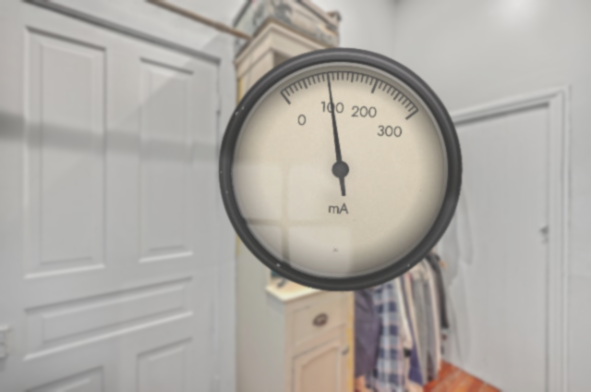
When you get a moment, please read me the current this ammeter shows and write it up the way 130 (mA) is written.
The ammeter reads 100 (mA)
